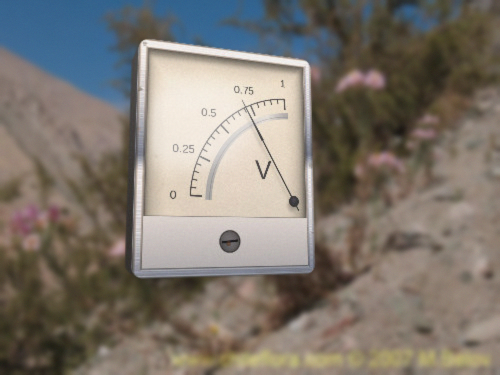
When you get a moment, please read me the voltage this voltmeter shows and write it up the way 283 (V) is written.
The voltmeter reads 0.7 (V)
